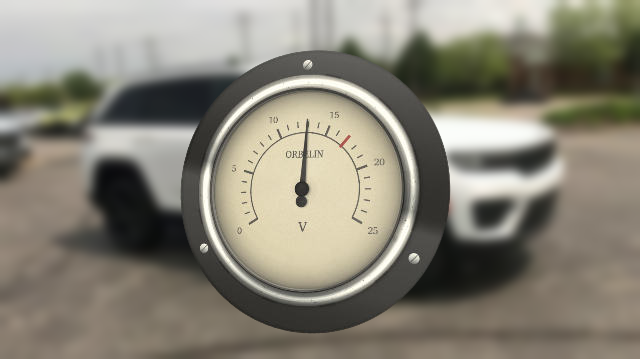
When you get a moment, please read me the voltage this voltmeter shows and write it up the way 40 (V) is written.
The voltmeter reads 13 (V)
